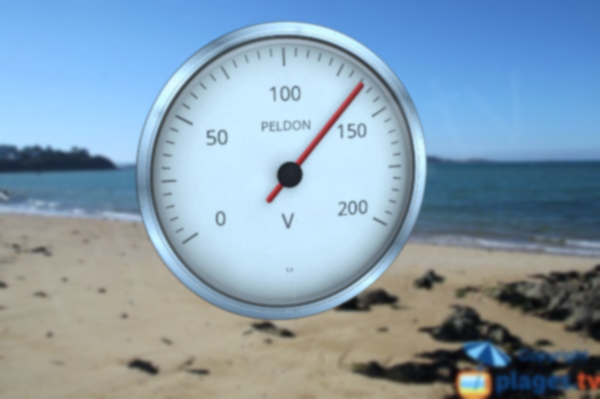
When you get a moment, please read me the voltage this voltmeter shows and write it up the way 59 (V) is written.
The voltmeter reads 135 (V)
